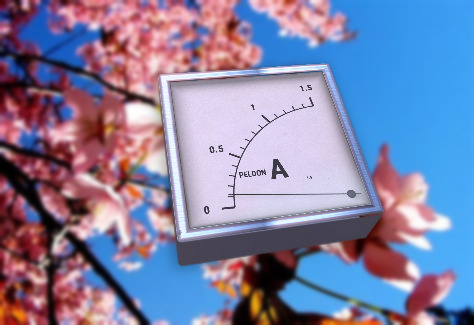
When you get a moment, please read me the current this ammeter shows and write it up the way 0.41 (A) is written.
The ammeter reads 0.1 (A)
